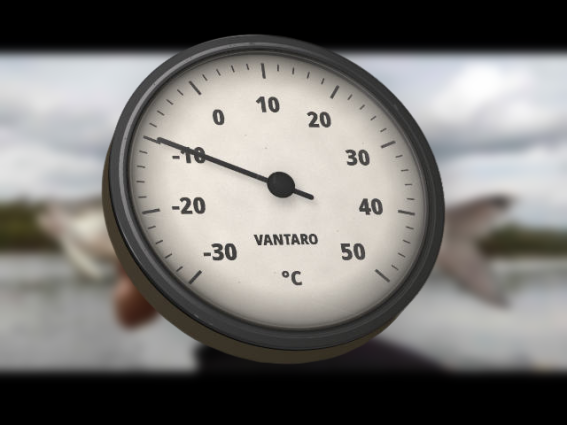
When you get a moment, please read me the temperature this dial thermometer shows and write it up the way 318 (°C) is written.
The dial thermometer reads -10 (°C)
